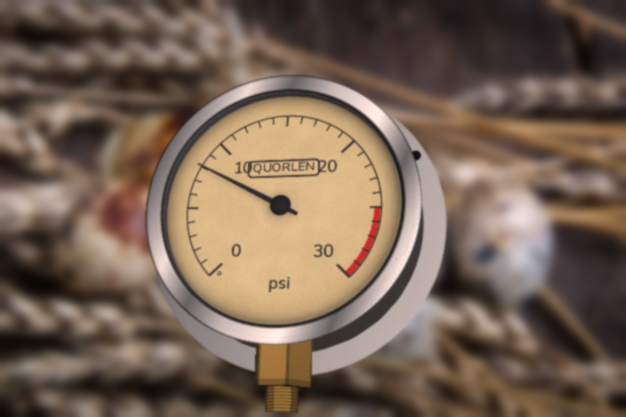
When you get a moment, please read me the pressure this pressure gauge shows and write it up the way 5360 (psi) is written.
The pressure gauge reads 8 (psi)
